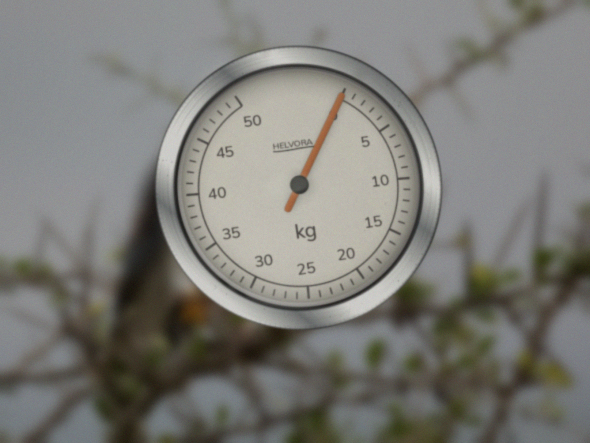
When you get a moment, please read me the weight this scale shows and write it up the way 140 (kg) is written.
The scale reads 0 (kg)
